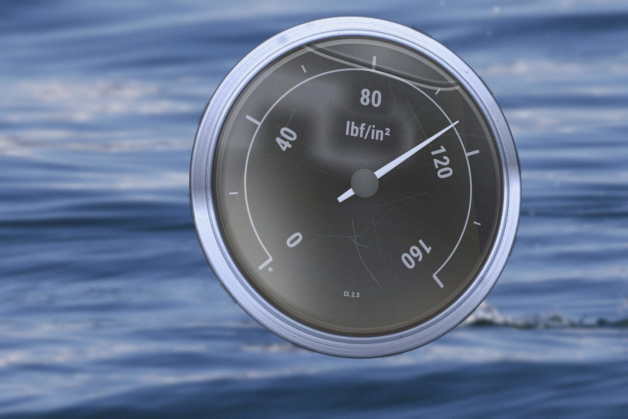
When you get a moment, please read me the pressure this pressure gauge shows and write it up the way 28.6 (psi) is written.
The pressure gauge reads 110 (psi)
